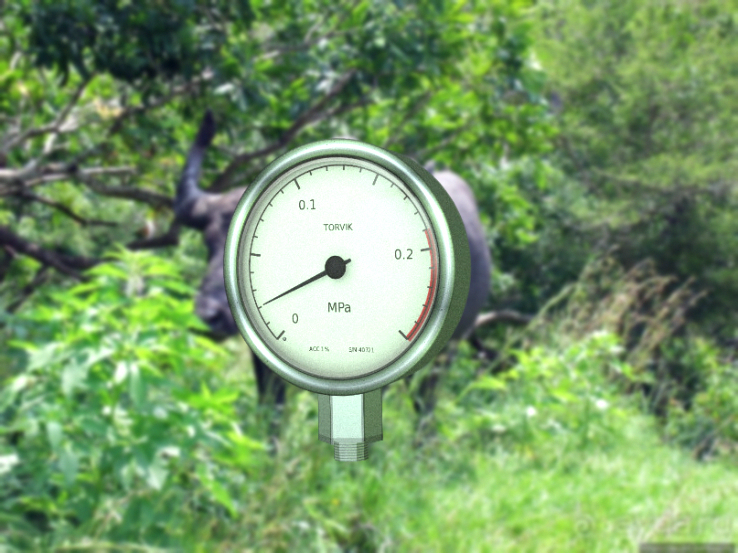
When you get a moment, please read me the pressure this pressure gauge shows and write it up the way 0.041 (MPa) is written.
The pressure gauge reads 0.02 (MPa)
